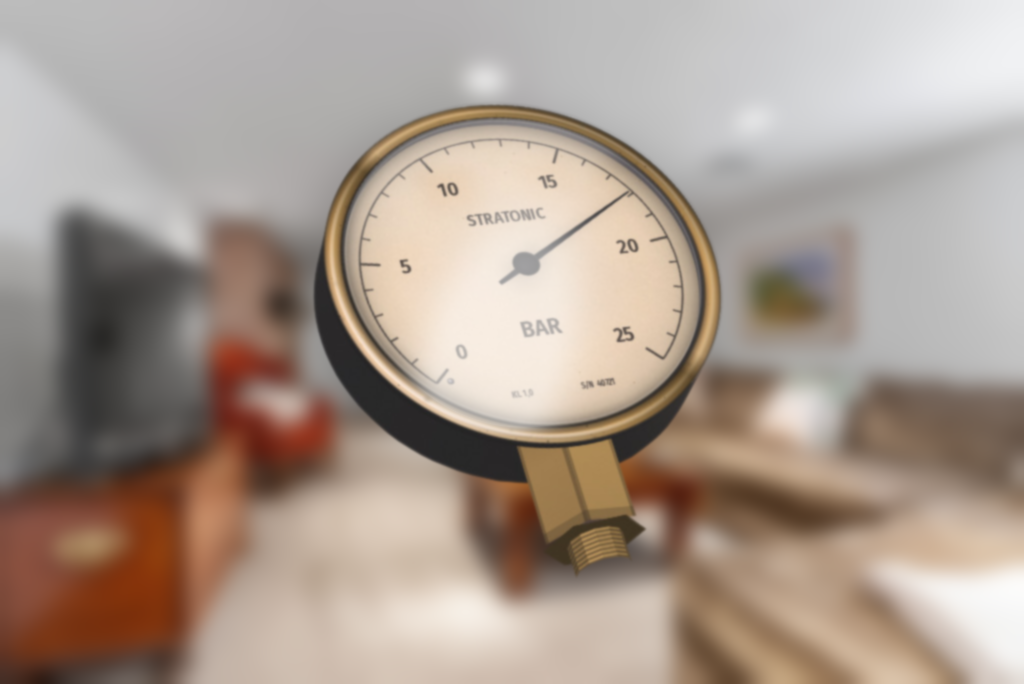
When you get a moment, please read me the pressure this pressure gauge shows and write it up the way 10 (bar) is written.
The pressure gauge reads 18 (bar)
